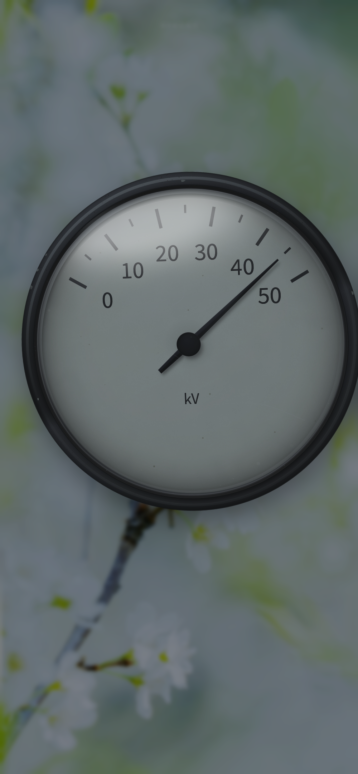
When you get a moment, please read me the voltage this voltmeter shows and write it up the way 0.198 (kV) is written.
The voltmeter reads 45 (kV)
